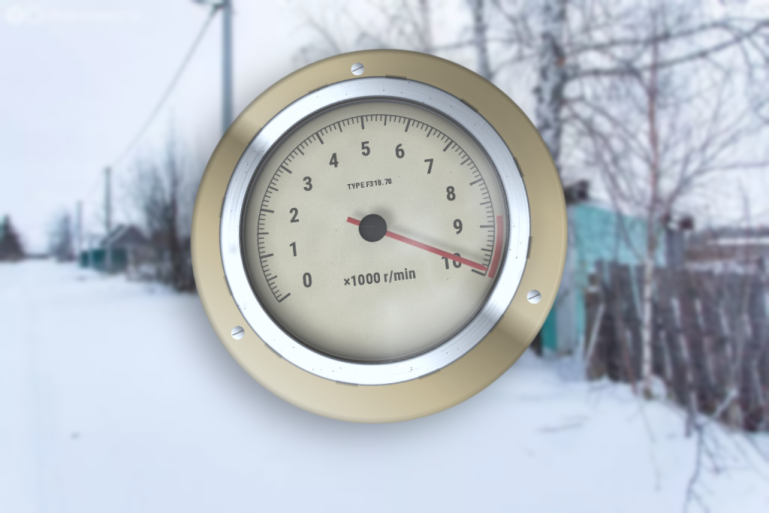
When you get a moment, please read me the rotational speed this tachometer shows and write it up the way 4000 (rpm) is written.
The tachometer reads 9900 (rpm)
